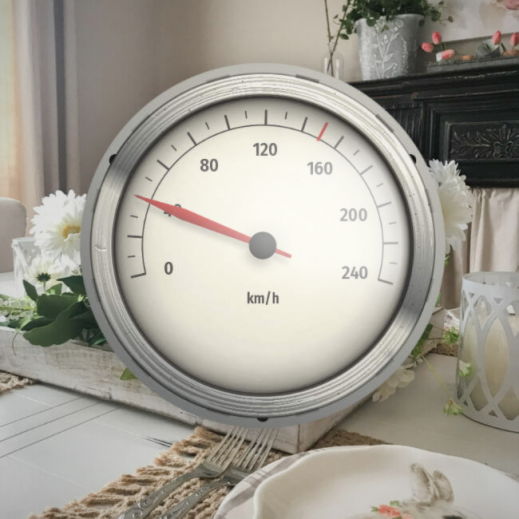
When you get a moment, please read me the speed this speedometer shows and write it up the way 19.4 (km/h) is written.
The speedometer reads 40 (km/h)
